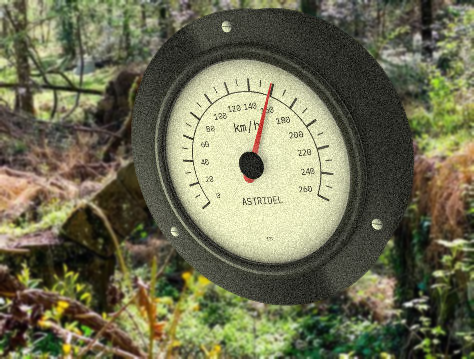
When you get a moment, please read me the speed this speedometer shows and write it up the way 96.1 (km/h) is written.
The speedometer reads 160 (km/h)
